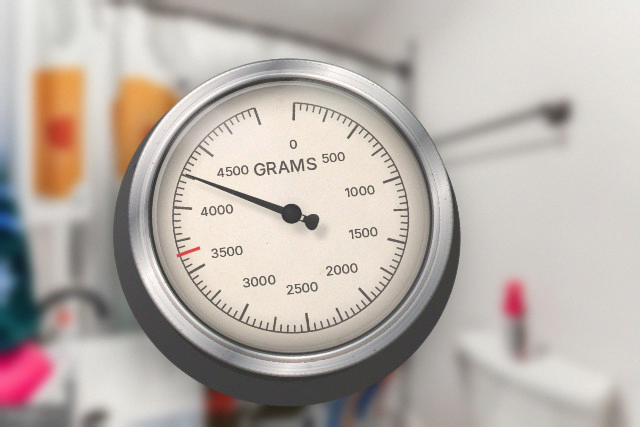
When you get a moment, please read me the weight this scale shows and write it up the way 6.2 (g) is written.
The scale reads 4250 (g)
